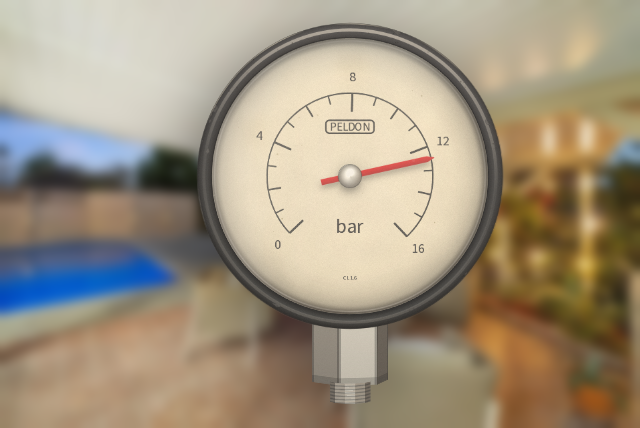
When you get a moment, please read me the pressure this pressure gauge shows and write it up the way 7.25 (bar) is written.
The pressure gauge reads 12.5 (bar)
